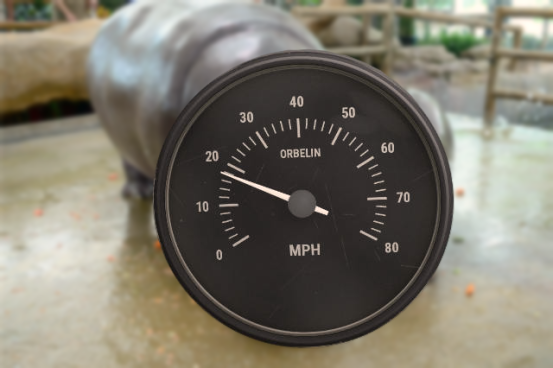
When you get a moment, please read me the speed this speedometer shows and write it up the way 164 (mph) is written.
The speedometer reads 18 (mph)
